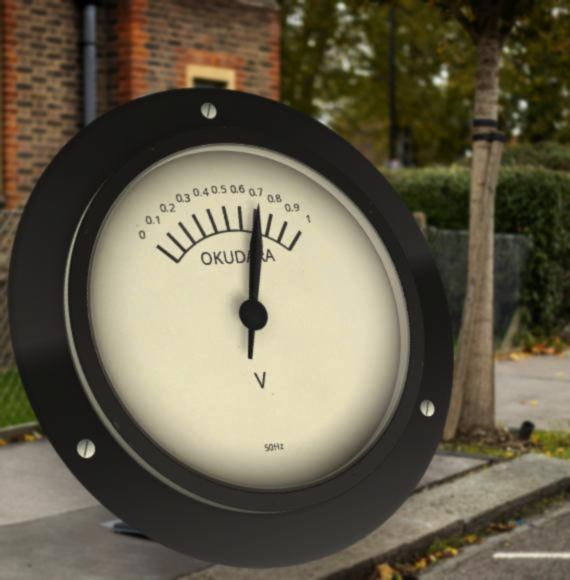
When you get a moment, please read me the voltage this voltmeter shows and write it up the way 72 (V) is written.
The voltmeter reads 0.7 (V)
